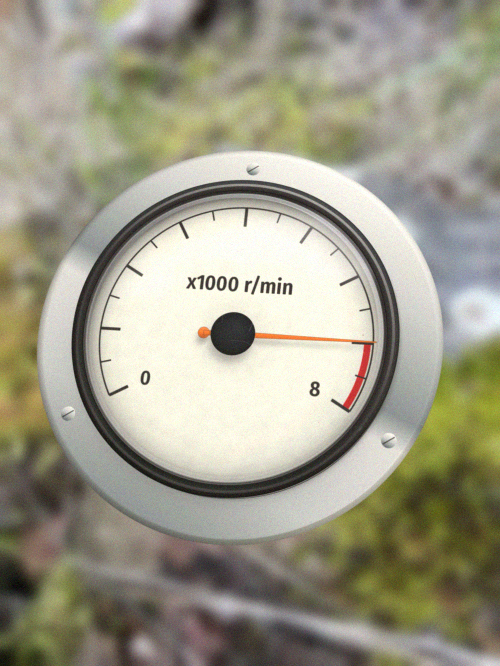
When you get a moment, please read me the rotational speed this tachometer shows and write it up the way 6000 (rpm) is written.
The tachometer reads 7000 (rpm)
